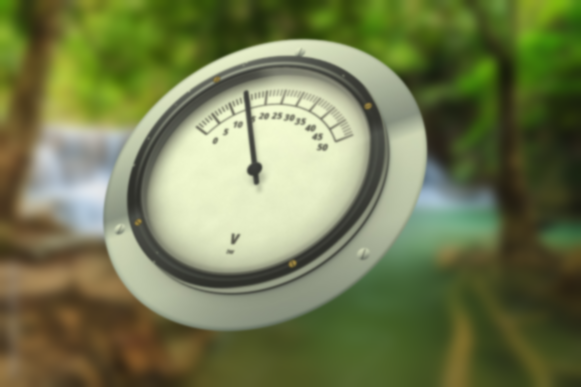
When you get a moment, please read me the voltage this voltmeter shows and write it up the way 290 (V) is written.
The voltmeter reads 15 (V)
